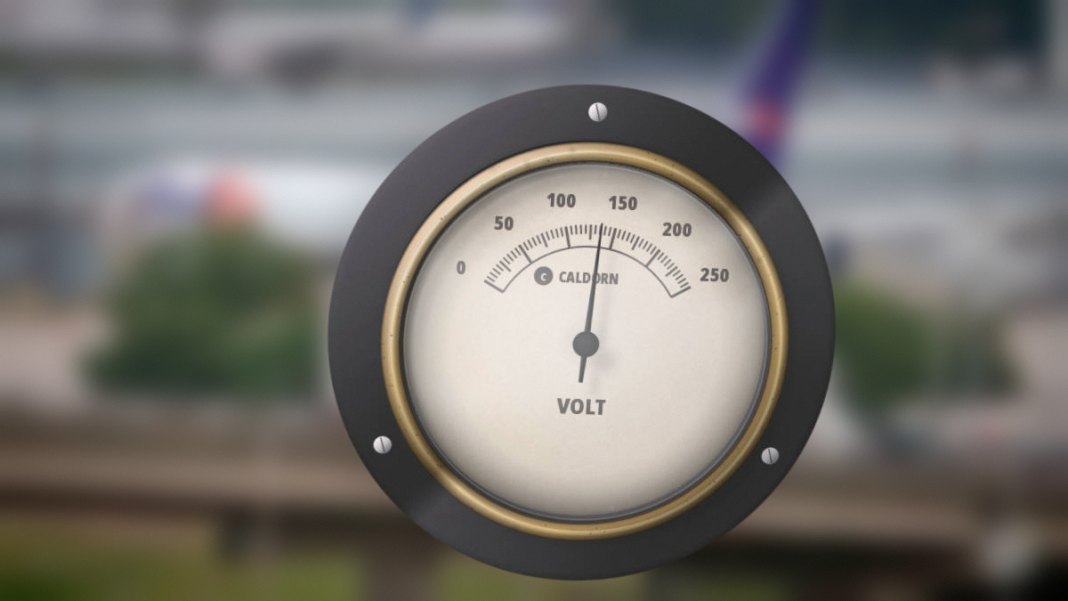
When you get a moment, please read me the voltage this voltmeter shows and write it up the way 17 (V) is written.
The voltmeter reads 135 (V)
